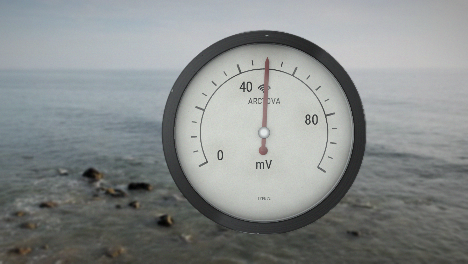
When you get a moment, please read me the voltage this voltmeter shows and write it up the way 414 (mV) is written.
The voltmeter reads 50 (mV)
